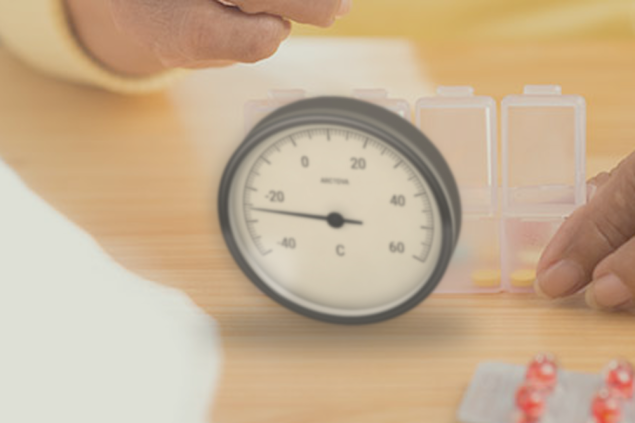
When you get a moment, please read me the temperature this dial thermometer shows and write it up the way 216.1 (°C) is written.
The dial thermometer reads -25 (°C)
